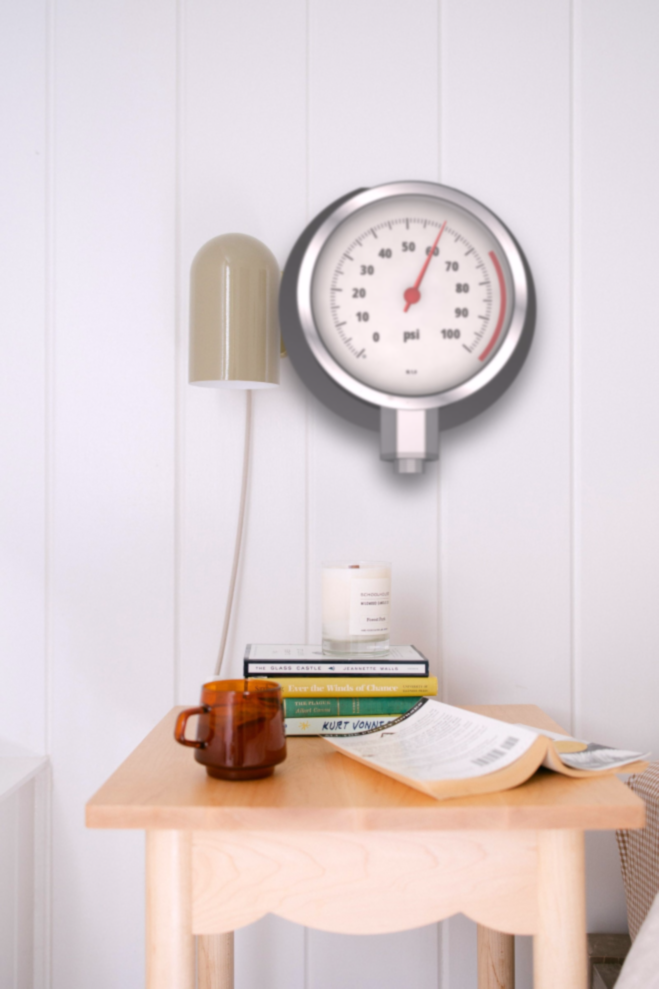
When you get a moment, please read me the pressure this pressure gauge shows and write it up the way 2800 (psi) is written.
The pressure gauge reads 60 (psi)
